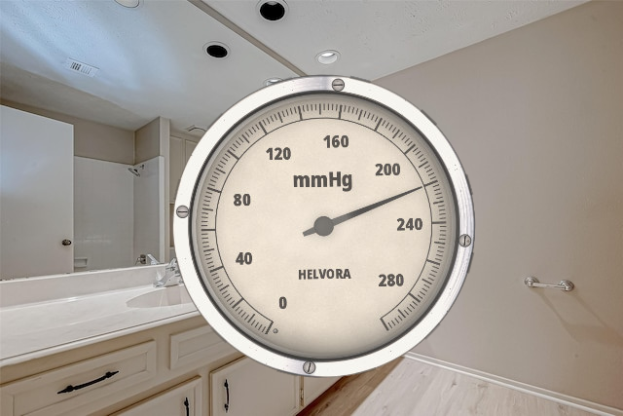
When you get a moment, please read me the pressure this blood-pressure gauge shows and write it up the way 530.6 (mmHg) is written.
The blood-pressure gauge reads 220 (mmHg)
